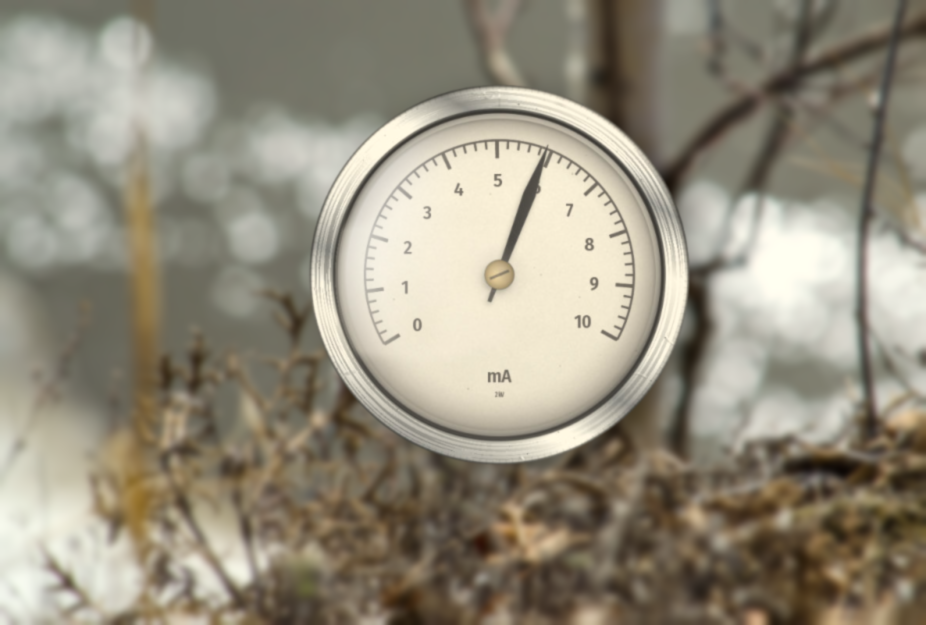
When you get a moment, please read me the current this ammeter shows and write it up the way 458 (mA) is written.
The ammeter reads 5.9 (mA)
